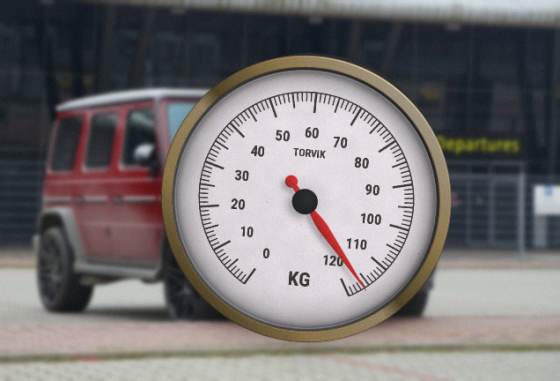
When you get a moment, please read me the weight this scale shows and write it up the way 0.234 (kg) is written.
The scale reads 116 (kg)
